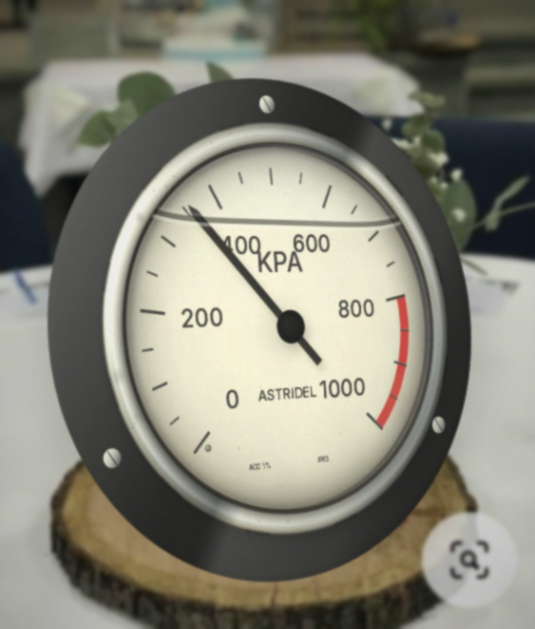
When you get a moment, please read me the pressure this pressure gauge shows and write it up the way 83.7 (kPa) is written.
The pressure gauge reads 350 (kPa)
